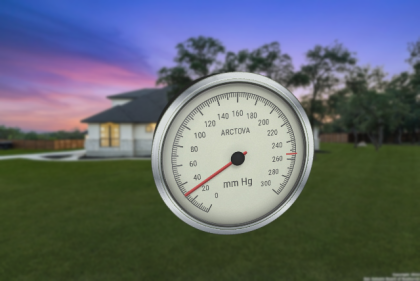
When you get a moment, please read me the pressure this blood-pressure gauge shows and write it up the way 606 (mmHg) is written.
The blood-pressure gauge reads 30 (mmHg)
